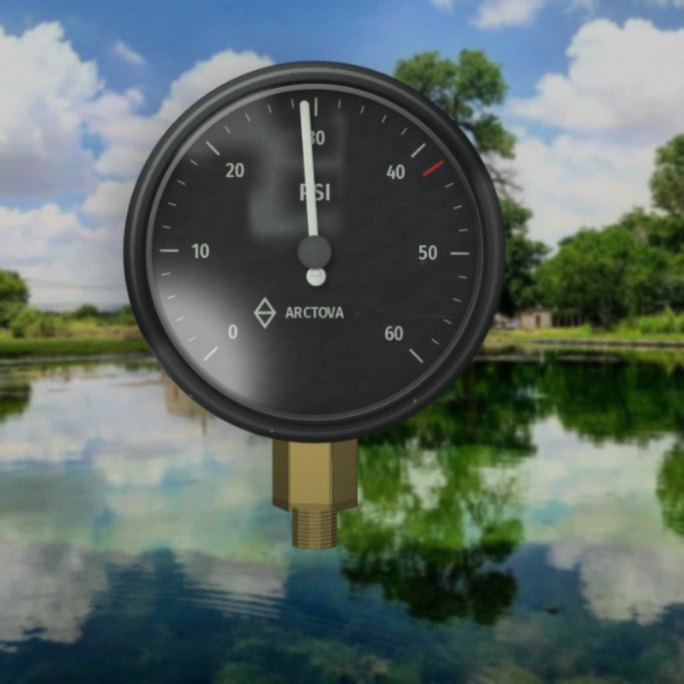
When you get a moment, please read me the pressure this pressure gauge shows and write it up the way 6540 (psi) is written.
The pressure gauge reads 29 (psi)
